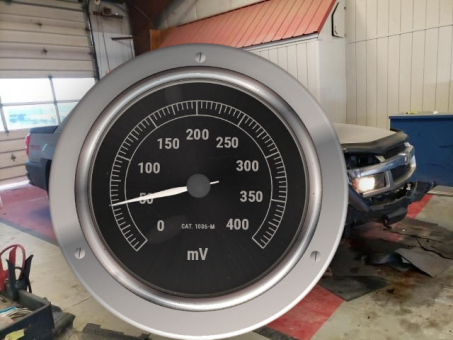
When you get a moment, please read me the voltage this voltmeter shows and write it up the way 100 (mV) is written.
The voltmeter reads 50 (mV)
